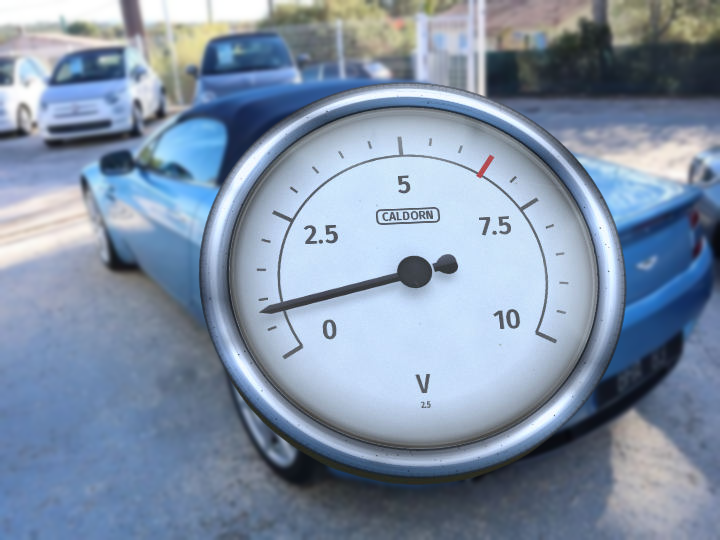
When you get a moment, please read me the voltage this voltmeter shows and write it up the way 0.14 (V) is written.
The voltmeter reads 0.75 (V)
